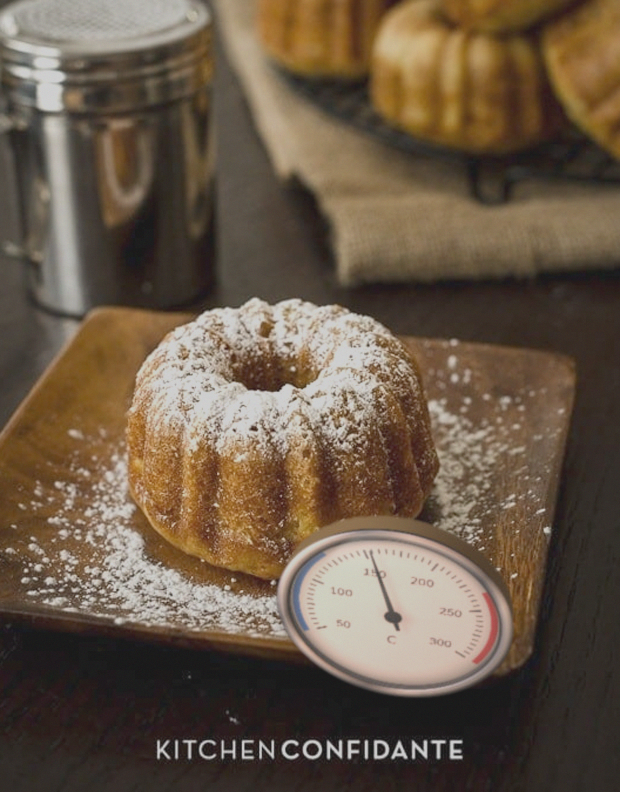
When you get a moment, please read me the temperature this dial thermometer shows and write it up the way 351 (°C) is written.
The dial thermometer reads 155 (°C)
